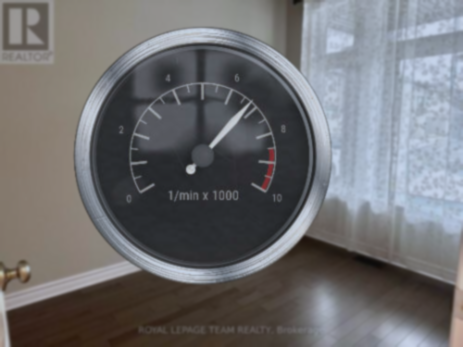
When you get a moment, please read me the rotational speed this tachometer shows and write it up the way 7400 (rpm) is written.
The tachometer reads 6750 (rpm)
